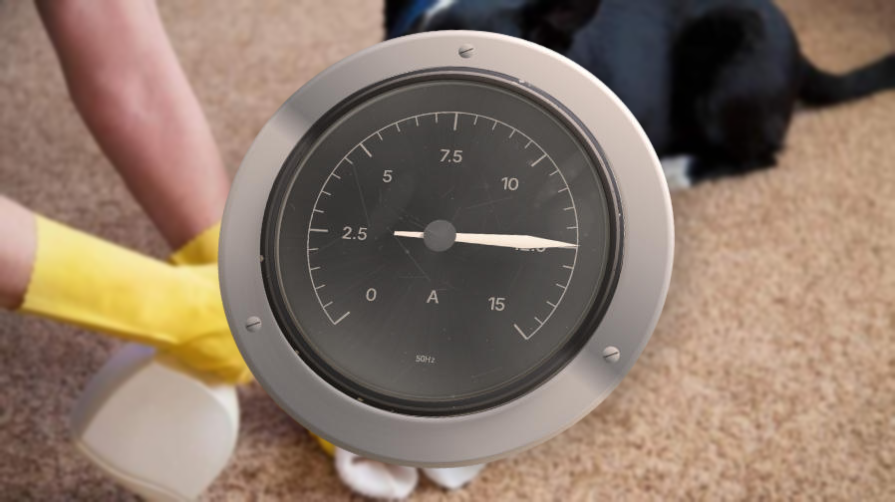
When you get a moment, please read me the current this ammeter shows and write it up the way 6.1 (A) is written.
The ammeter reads 12.5 (A)
